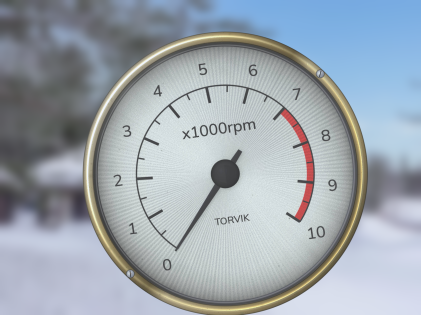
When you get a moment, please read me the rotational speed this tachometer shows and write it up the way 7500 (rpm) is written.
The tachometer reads 0 (rpm)
